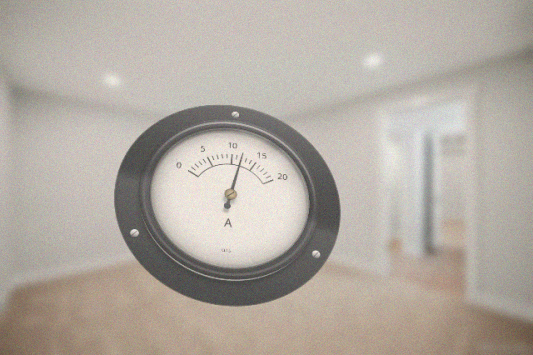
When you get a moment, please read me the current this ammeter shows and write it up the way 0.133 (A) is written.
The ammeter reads 12 (A)
